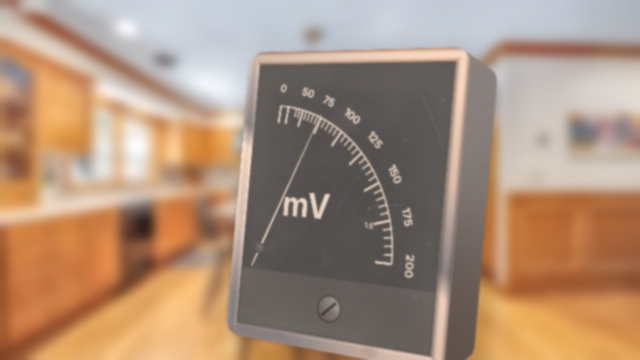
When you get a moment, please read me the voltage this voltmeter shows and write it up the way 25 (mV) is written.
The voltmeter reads 75 (mV)
